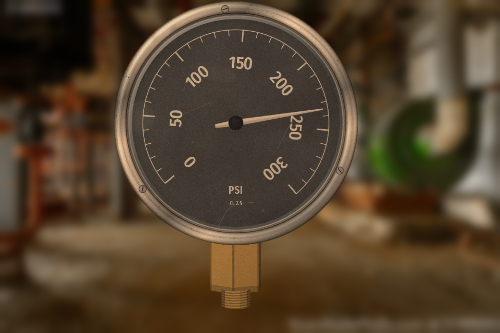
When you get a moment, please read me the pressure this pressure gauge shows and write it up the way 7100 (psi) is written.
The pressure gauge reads 235 (psi)
